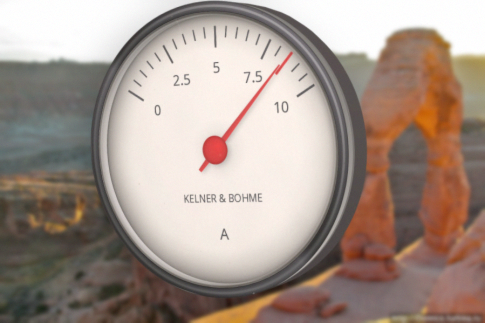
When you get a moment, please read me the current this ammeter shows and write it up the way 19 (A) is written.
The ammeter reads 8.5 (A)
